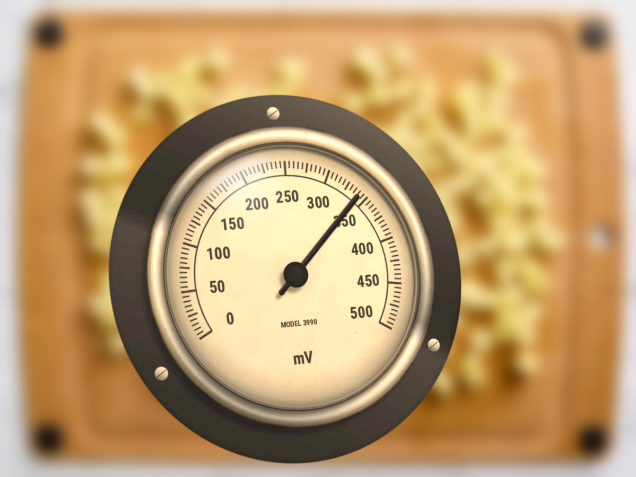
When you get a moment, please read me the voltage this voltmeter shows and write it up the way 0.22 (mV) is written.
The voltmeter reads 340 (mV)
